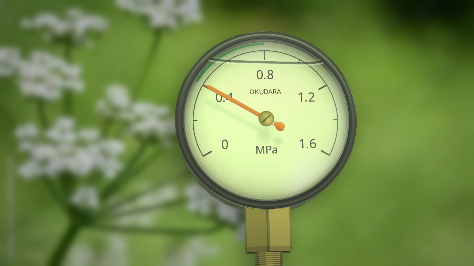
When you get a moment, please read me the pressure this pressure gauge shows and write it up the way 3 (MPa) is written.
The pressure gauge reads 0.4 (MPa)
